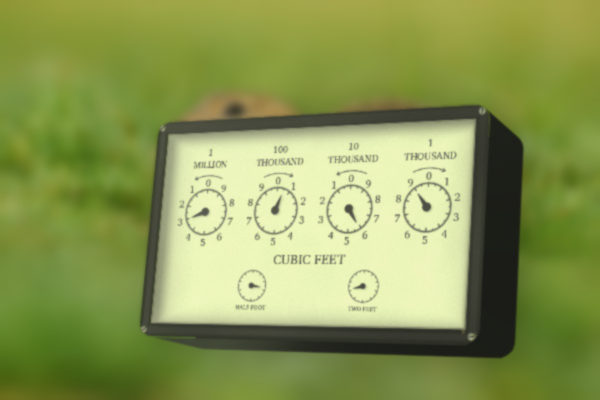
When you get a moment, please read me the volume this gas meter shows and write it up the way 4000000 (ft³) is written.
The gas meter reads 305900 (ft³)
